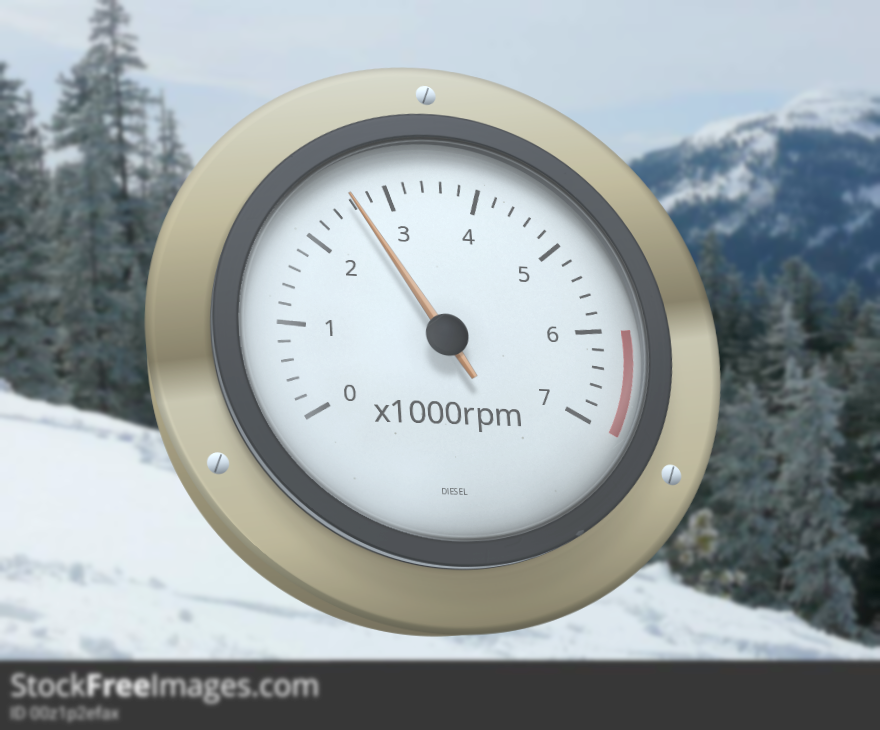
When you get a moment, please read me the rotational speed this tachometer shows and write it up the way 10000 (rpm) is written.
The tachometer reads 2600 (rpm)
